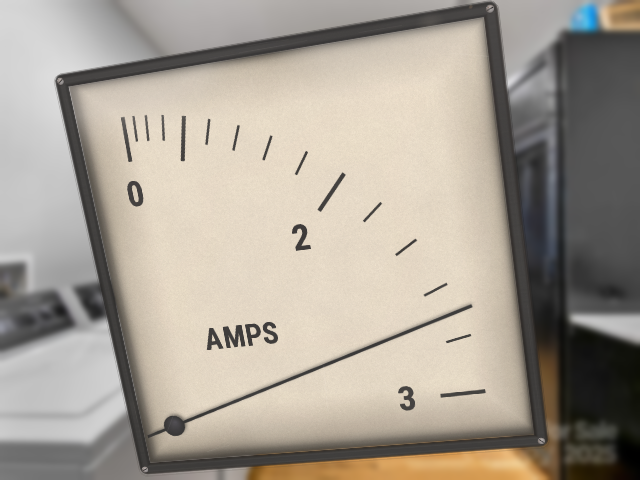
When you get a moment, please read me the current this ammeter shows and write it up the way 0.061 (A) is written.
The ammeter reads 2.7 (A)
